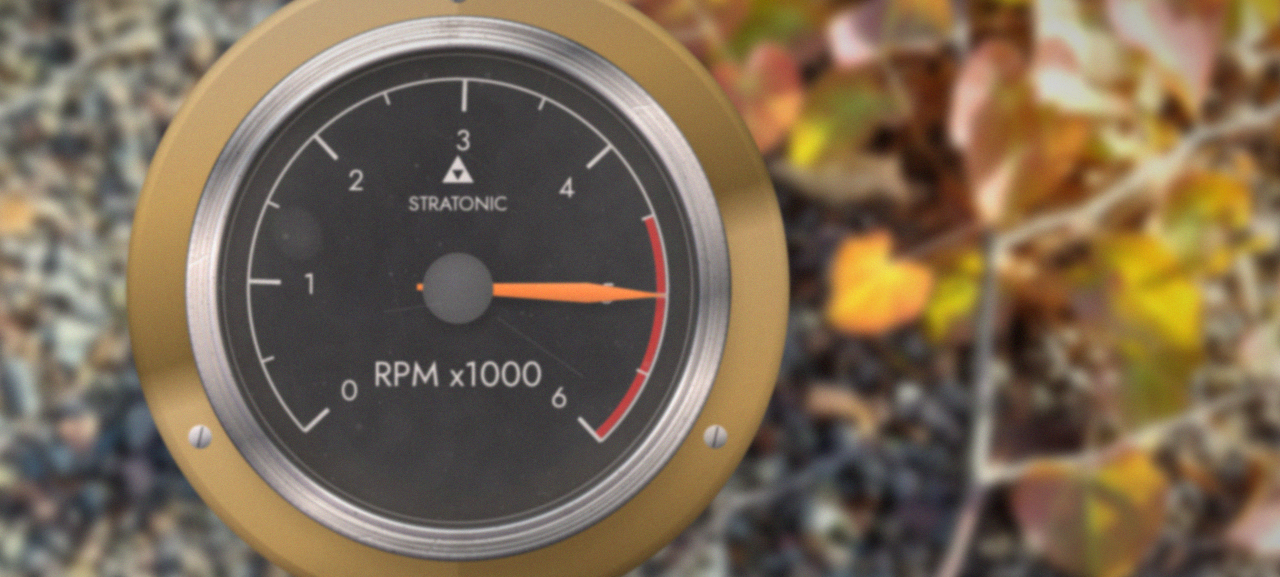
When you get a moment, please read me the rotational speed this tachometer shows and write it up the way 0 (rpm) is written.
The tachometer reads 5000 (rpm)
